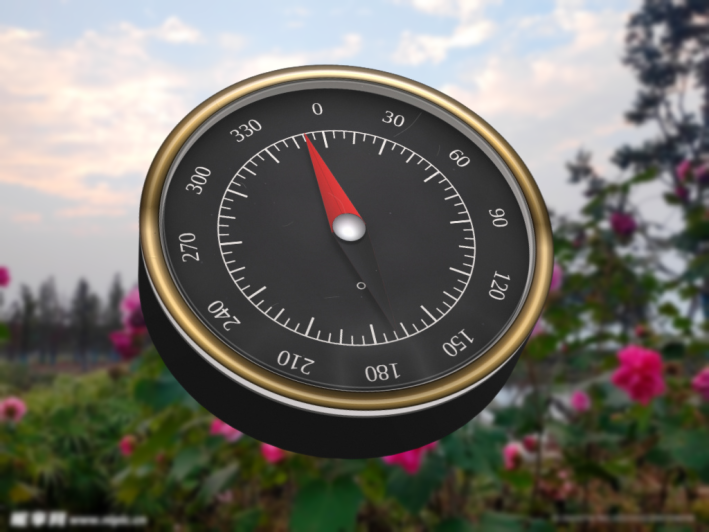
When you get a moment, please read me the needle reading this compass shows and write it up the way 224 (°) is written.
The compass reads 350 (°)
